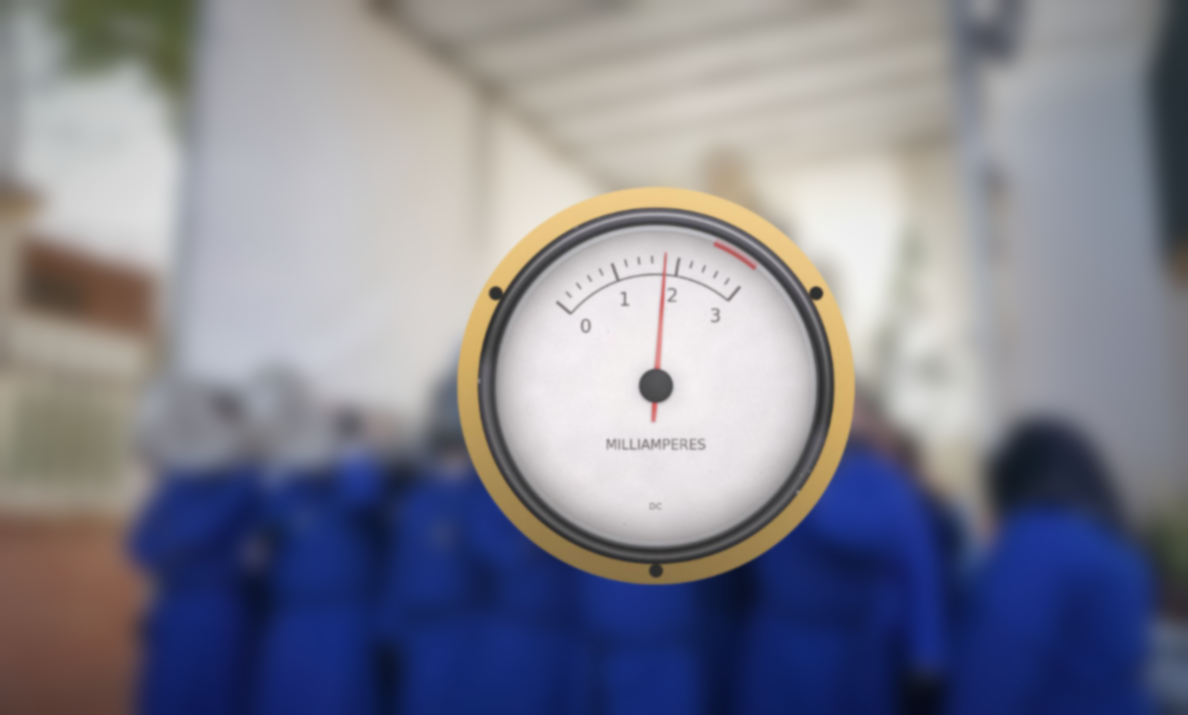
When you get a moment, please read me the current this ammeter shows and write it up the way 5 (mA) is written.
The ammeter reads 1.8 (mA)
